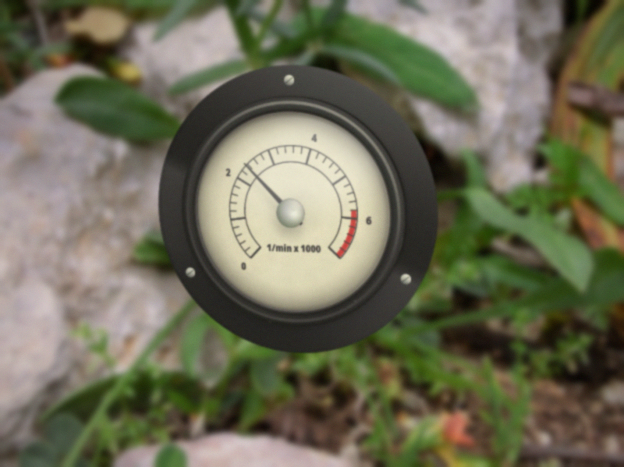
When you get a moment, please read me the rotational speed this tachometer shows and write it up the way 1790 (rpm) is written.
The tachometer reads 2400 (rpm)
